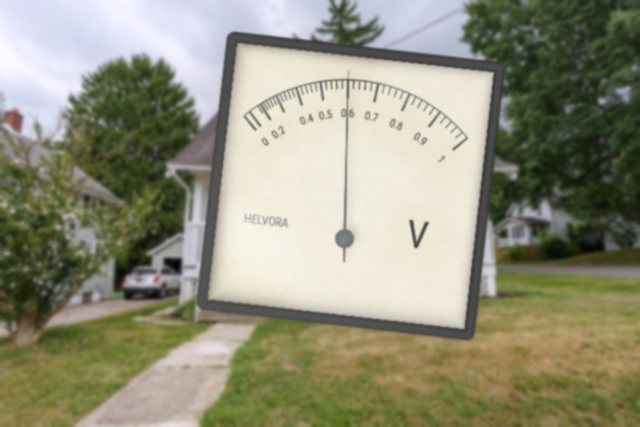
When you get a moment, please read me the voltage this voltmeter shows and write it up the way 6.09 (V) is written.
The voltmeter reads 0.6 (V)
